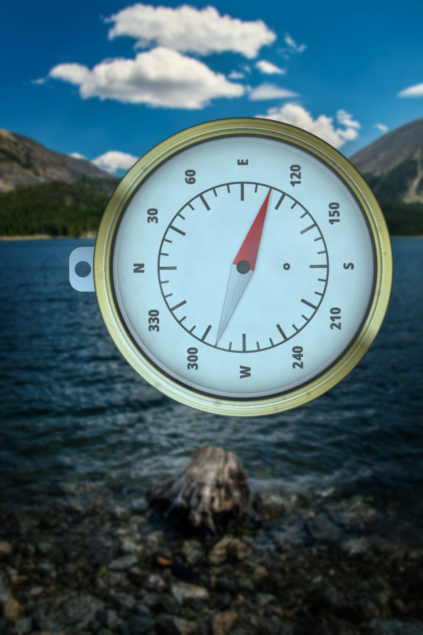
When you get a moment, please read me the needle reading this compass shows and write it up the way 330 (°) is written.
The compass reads 110 (°)
